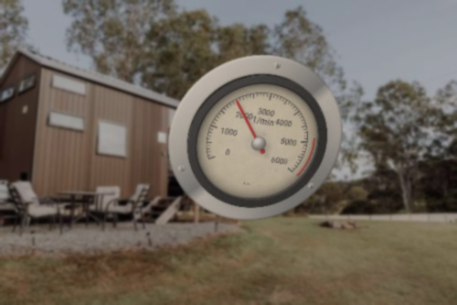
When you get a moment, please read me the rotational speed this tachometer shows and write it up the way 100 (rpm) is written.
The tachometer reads 2000 (rpm)
